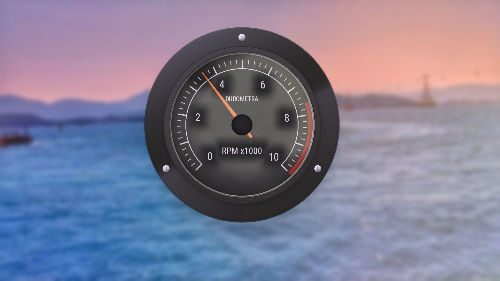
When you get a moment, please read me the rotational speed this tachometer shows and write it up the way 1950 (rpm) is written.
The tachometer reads 3600 (rpm)
